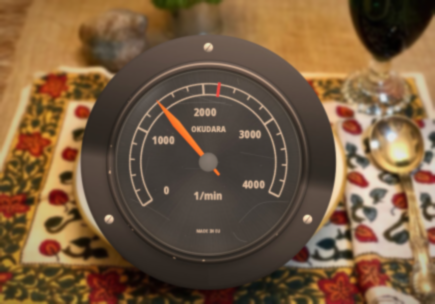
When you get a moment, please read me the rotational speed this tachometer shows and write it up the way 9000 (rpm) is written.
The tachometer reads 1400 (rpm)
